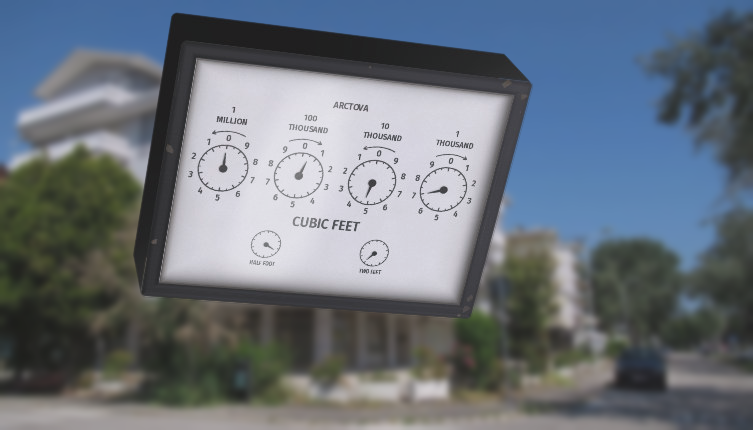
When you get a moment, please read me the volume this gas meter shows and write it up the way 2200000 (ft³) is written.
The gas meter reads 4700 (ft³)
